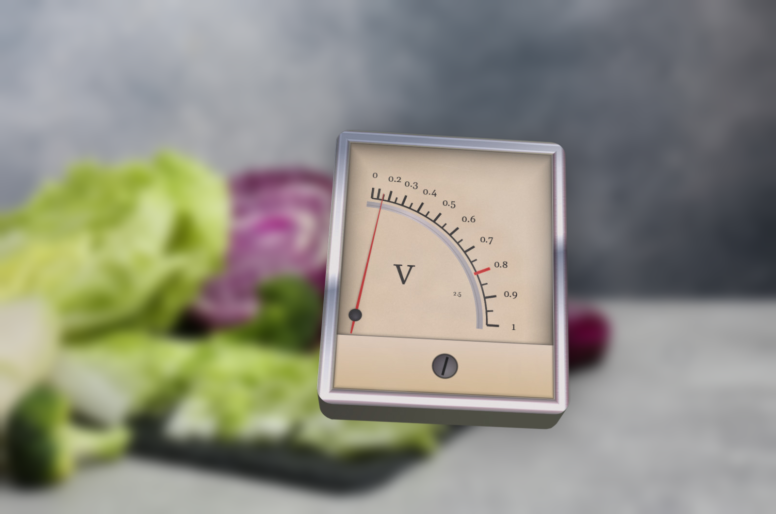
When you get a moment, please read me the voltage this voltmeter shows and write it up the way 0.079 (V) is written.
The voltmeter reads 0.15 (V)
